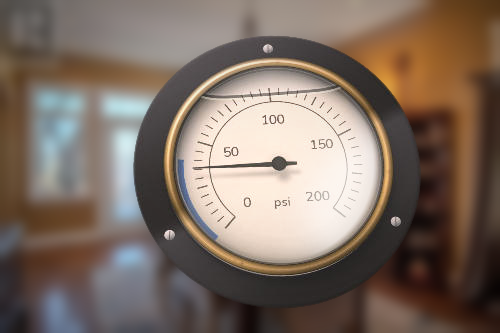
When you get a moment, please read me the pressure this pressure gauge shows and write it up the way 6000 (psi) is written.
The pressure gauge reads 35 (psi)
